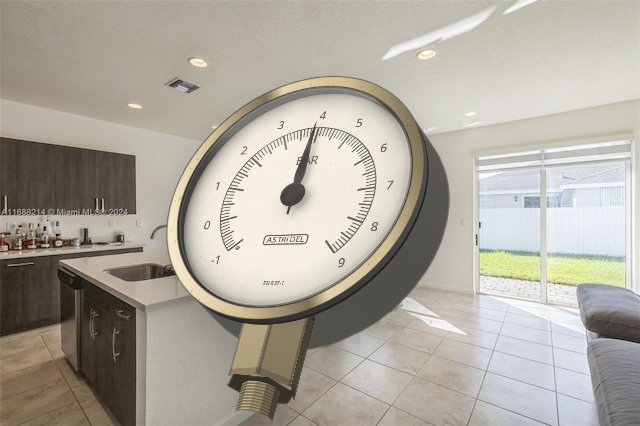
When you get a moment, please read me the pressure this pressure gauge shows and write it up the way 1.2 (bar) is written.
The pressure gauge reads 4 (bar)
